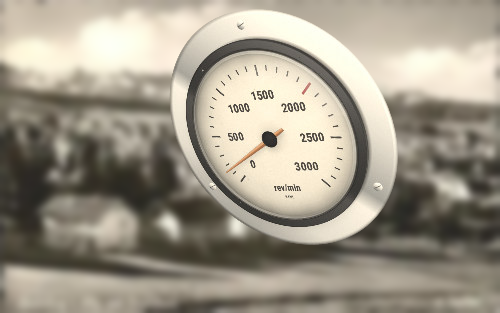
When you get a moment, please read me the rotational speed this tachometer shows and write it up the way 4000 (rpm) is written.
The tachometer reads 150 (rpm)
